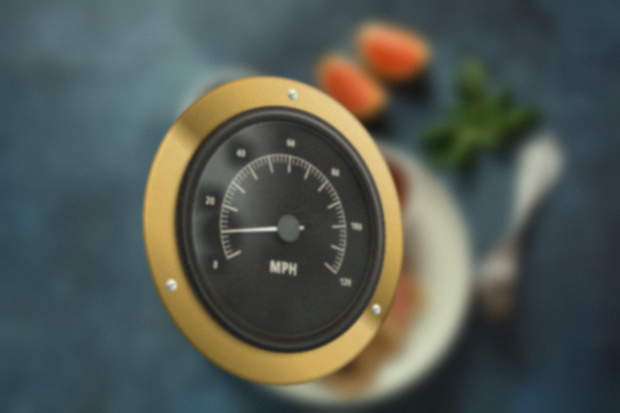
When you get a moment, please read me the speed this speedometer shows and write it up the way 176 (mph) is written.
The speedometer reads 10 (mph)
